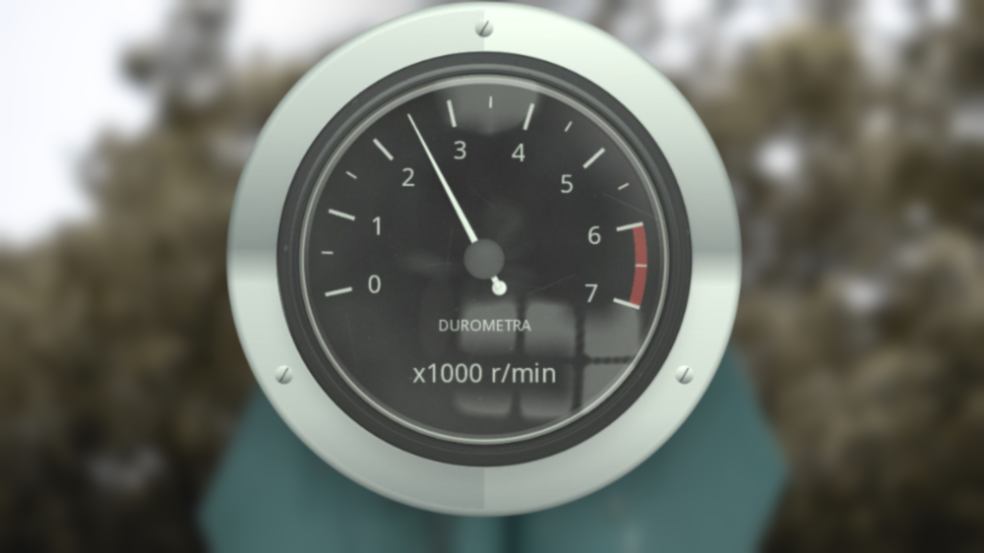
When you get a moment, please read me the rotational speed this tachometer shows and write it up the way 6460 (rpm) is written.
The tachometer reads 2500 (rpm)
